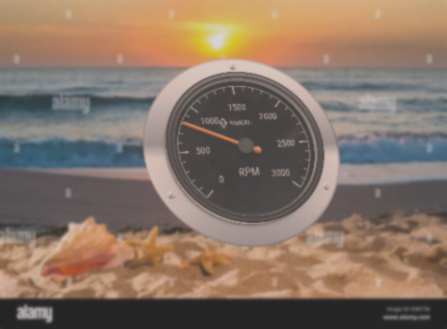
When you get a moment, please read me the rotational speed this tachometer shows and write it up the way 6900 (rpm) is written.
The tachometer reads 800 (rpm)
